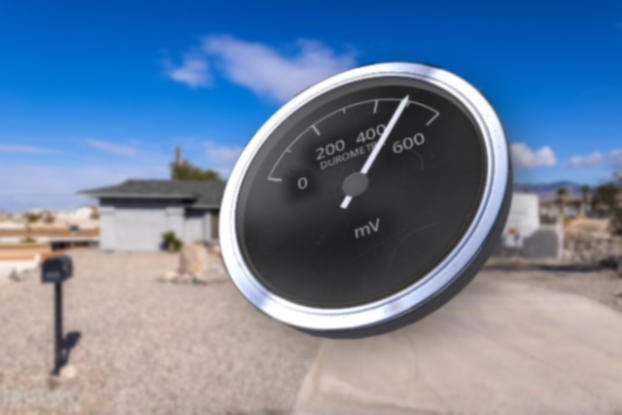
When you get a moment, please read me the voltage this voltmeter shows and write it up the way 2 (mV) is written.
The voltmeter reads 500 (mV)
